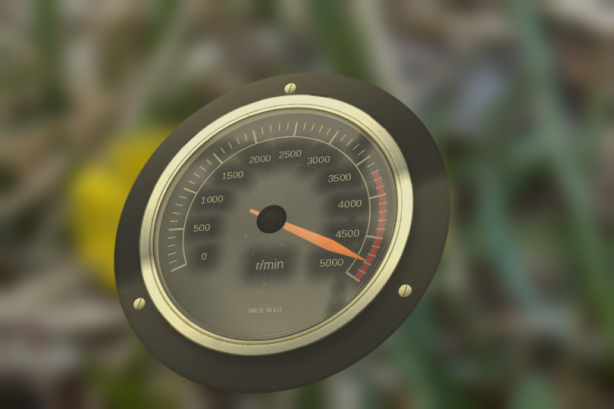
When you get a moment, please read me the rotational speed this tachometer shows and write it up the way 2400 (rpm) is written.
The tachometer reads 4800 (rpm)
